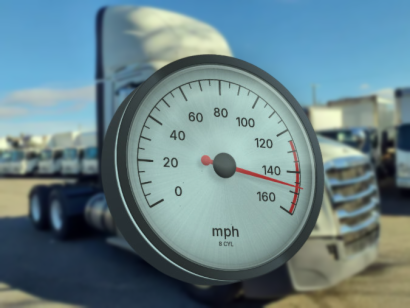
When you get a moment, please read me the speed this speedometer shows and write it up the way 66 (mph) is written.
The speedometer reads 147.5 (mph)
